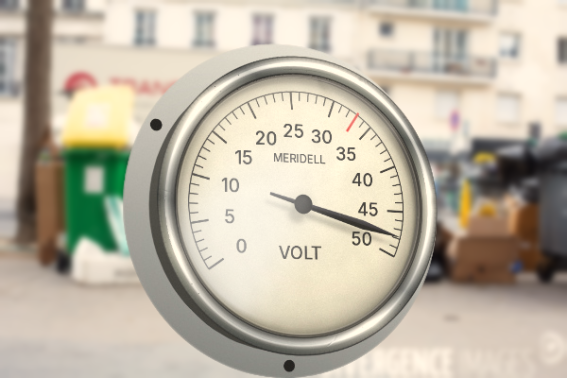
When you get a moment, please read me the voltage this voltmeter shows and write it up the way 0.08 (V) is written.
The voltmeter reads 48 (V)
